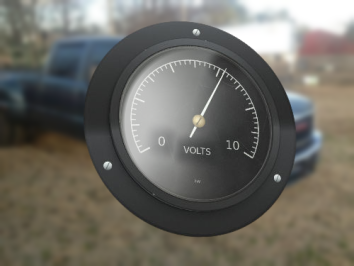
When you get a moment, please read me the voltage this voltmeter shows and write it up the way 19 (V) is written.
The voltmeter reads 6.2 (V)
